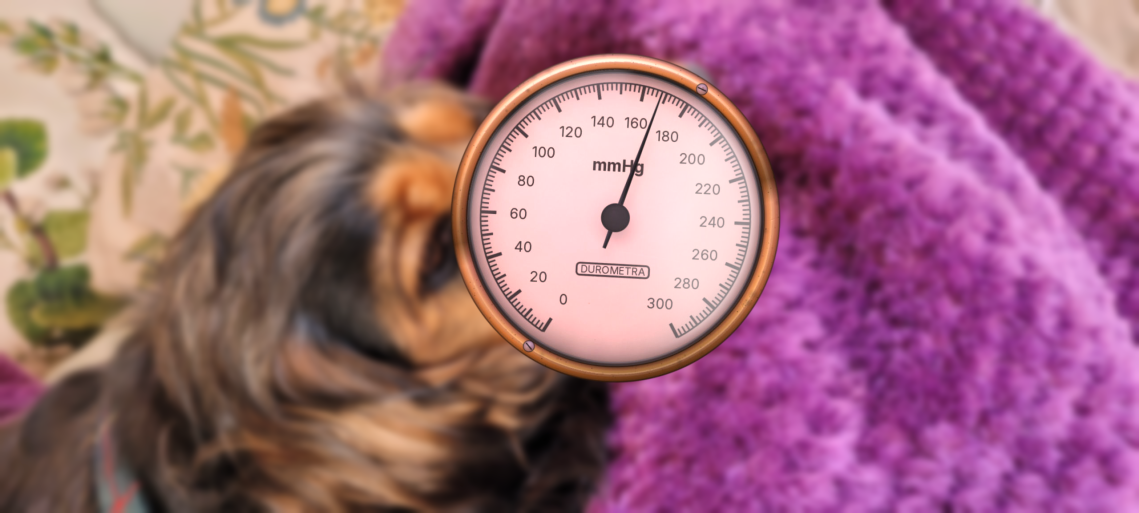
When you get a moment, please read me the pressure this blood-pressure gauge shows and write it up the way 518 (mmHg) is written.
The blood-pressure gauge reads 168 (mmHg)
